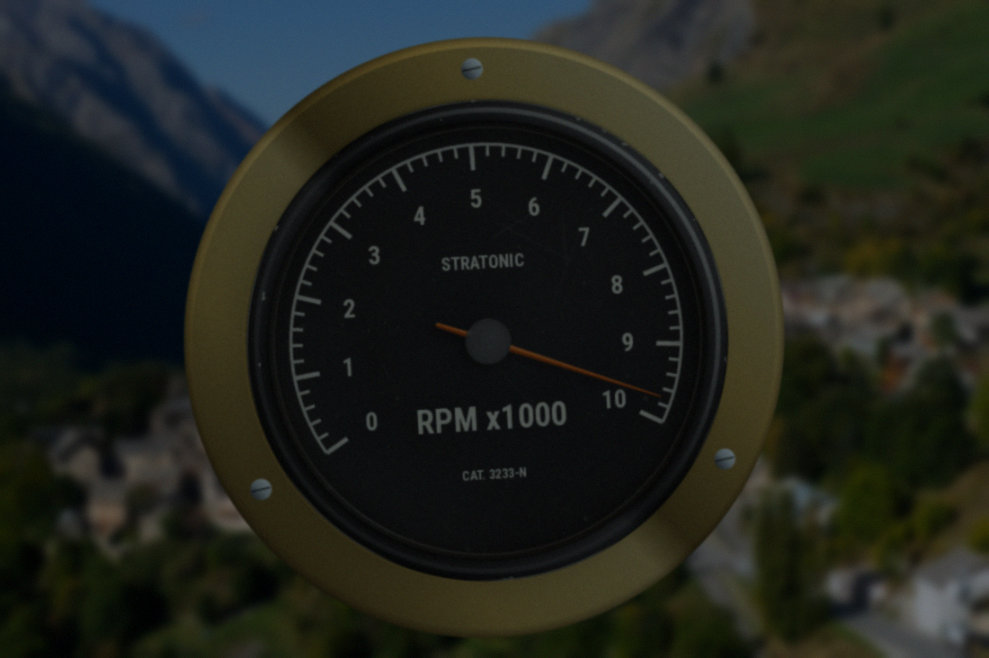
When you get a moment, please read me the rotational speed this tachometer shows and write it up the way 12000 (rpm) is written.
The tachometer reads 9700 (rpm)
